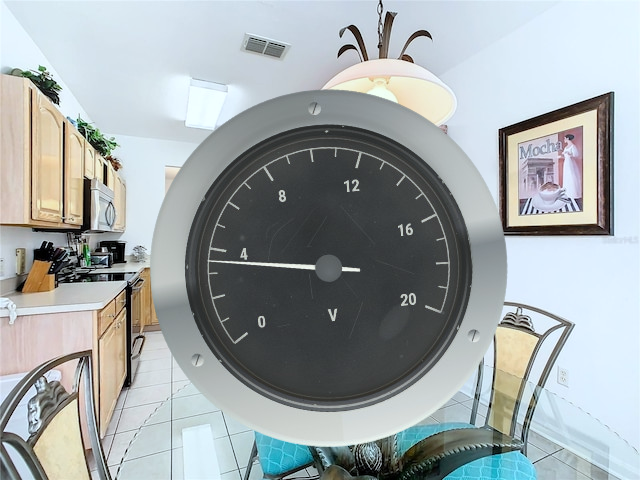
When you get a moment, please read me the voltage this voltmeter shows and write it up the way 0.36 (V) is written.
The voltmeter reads 3.5 (V)
